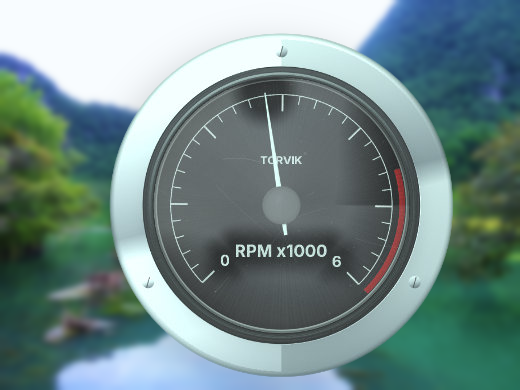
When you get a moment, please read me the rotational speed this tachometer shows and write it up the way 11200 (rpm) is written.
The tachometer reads 2800 (rpm)
